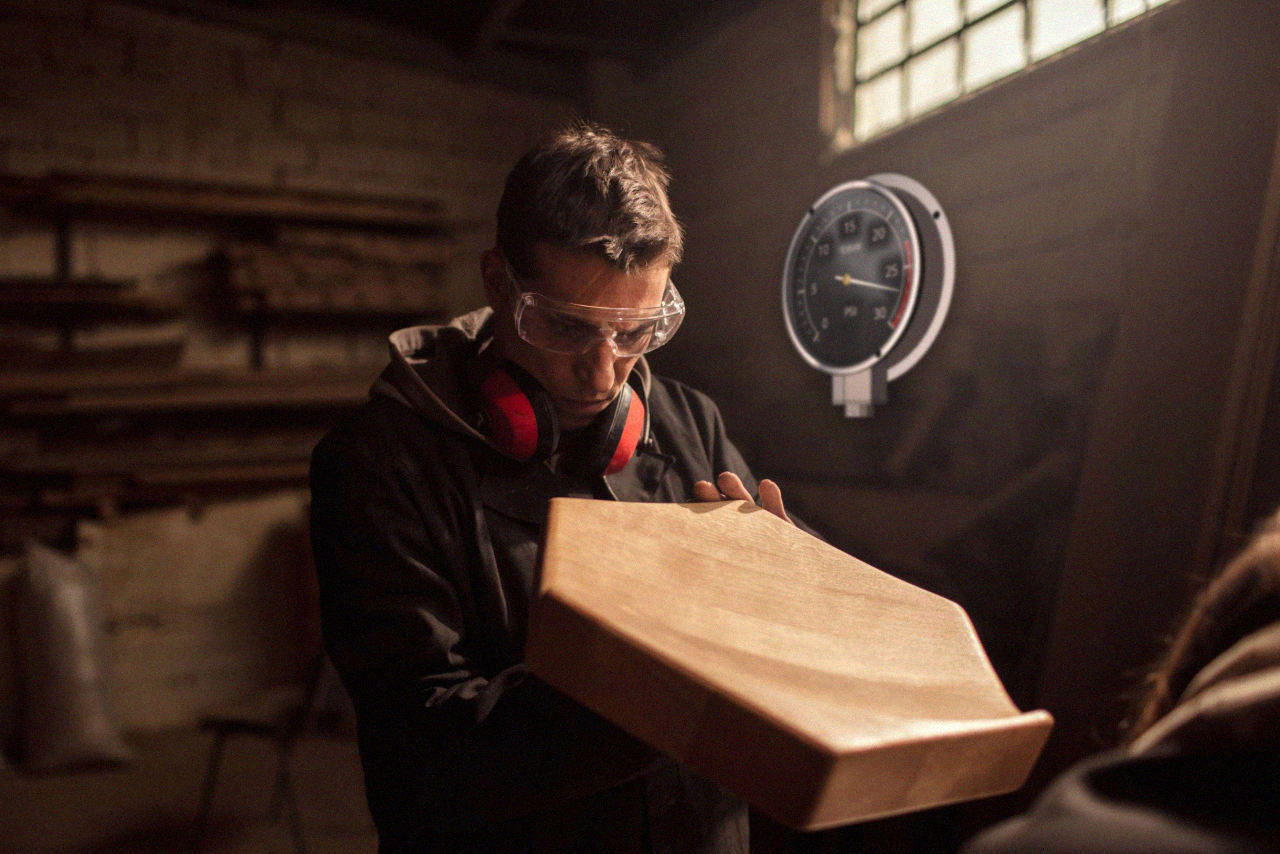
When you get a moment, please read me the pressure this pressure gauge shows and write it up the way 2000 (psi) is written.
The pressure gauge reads 27 (psi)
